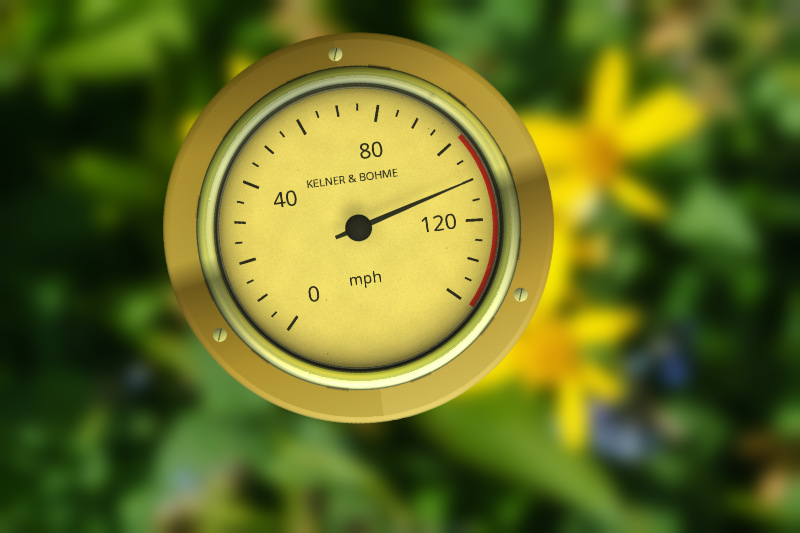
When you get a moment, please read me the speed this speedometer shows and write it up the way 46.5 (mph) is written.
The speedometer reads 110 (mph)
